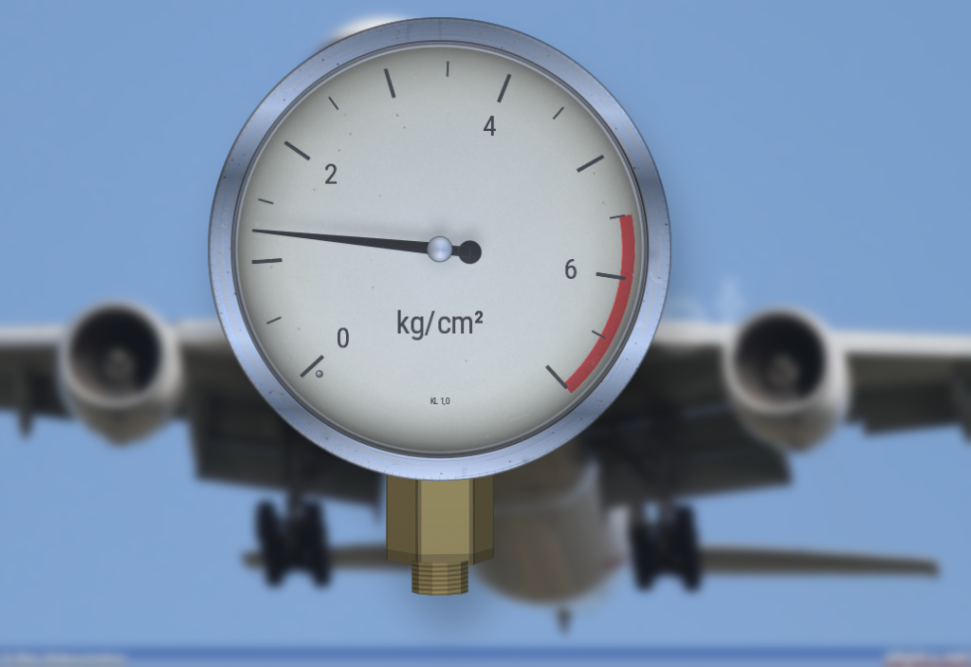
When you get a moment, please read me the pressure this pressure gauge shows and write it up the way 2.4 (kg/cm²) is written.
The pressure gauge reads 1.25 (kg/cm²)
